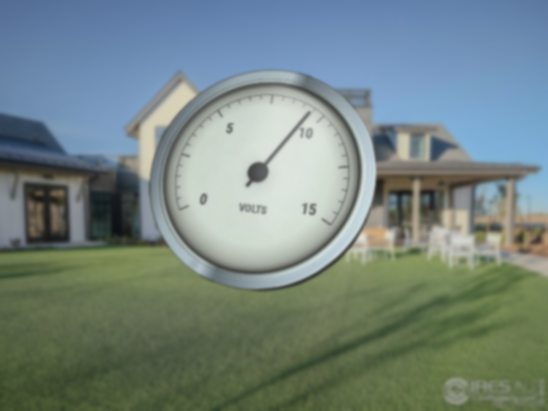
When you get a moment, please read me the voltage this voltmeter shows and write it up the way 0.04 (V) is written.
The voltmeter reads 9.5 (V)
